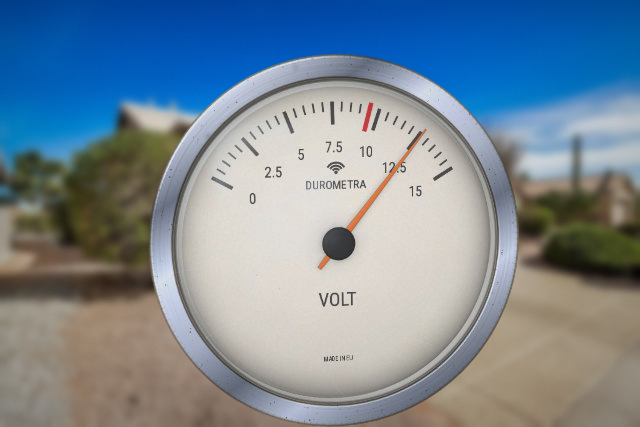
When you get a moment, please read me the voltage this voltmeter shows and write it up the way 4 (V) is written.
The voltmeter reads 12.5 (V)
